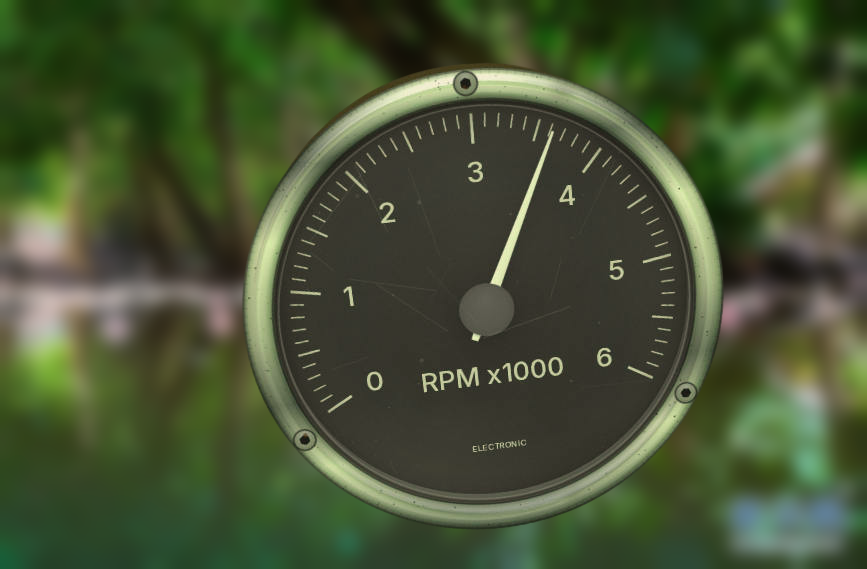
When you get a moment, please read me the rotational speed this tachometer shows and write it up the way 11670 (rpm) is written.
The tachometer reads 3600 (rpm)
